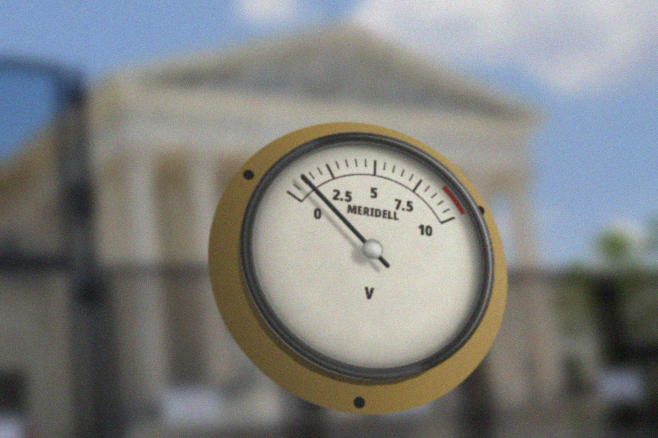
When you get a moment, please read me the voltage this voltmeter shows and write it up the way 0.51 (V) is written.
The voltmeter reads 1 (V)
